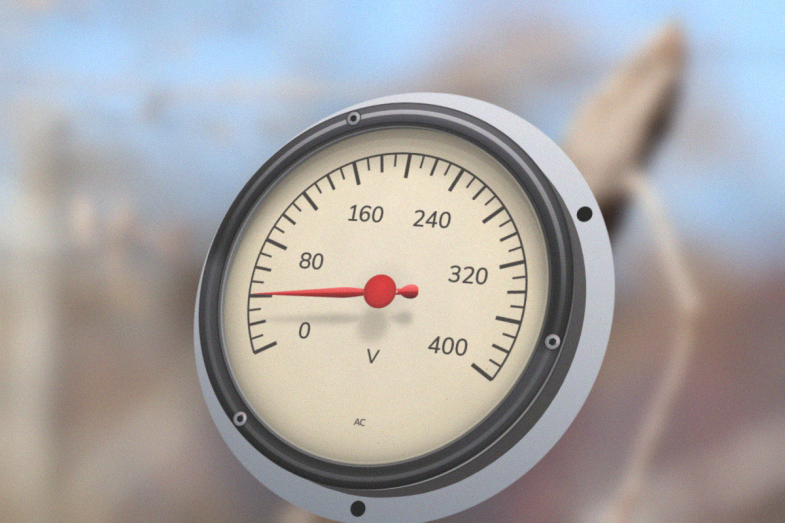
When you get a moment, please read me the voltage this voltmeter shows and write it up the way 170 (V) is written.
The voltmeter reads 40 (V)
